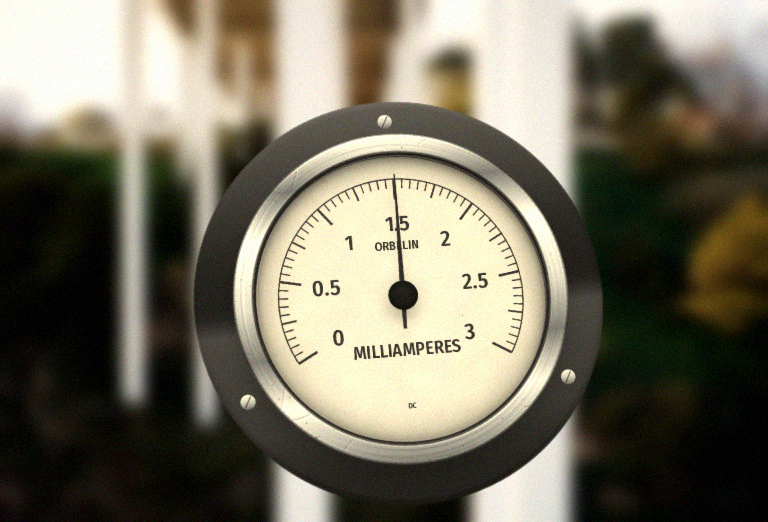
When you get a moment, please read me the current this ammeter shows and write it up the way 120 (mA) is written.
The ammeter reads 1.5 (mA)
